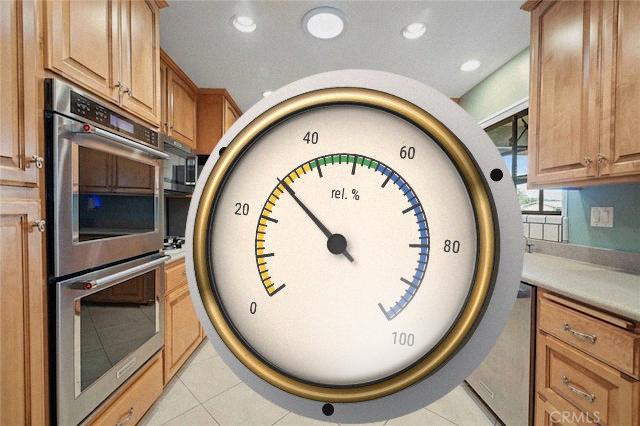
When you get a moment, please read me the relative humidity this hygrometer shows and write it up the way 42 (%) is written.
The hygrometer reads 30 (%)
